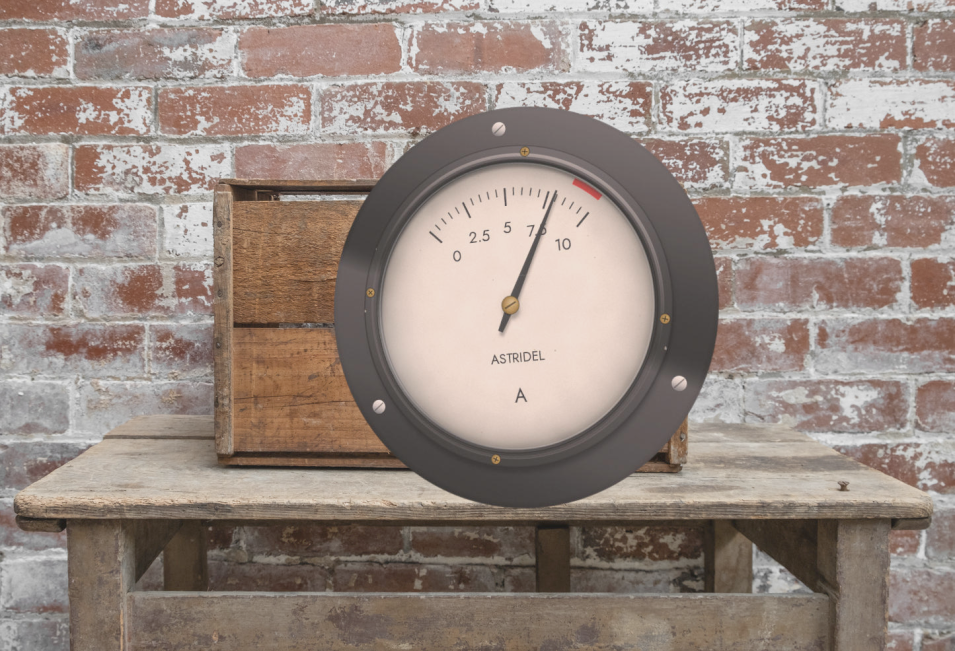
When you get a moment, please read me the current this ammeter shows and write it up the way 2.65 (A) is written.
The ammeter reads 8 (A)
